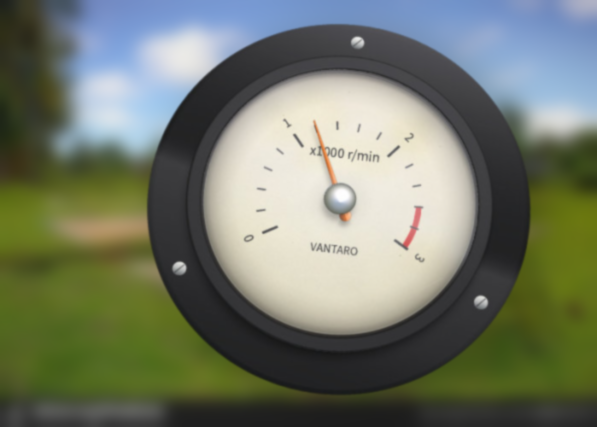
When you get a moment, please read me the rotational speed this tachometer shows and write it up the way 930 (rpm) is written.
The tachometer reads 1200 (rpm)
